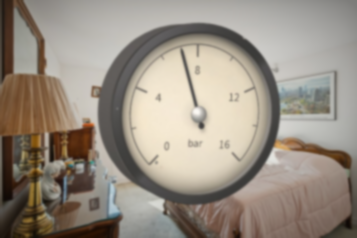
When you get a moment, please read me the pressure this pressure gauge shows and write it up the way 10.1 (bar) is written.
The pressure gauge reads 7 (bar)
